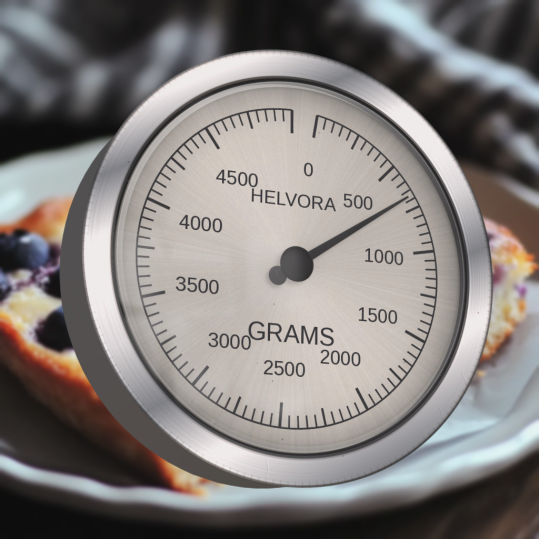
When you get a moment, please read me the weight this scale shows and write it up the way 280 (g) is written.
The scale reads 675 (g)
